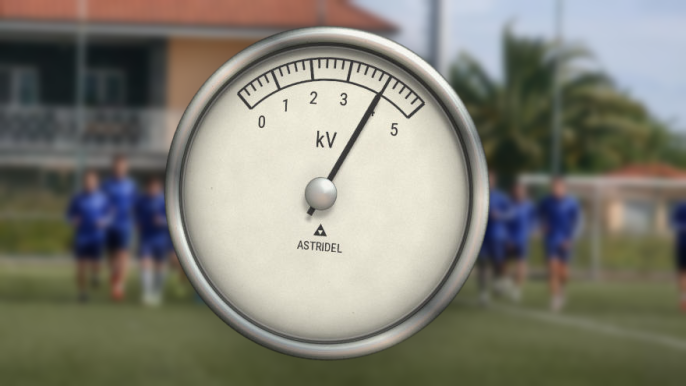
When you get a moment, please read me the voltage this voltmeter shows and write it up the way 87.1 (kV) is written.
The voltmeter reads 4 (kV)
